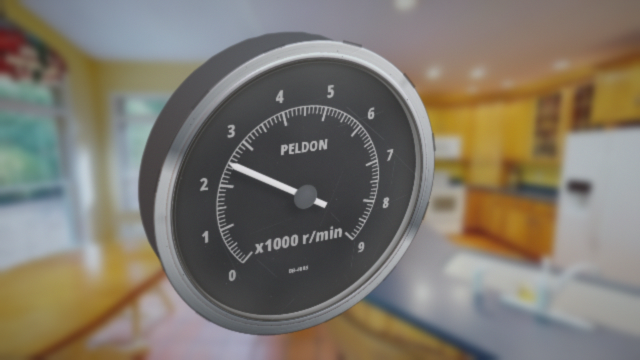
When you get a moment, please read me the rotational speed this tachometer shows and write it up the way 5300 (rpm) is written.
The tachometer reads 2500 (rpm)
